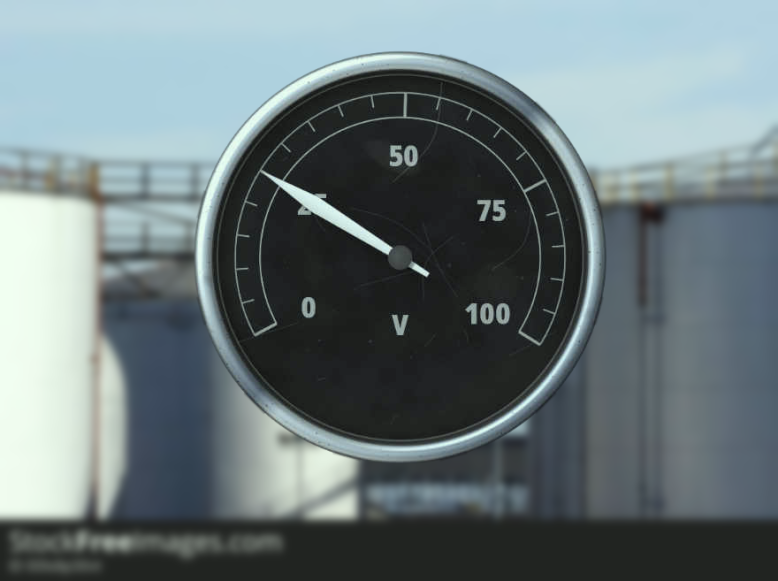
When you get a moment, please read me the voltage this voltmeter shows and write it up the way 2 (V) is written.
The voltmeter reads 25 (V)
